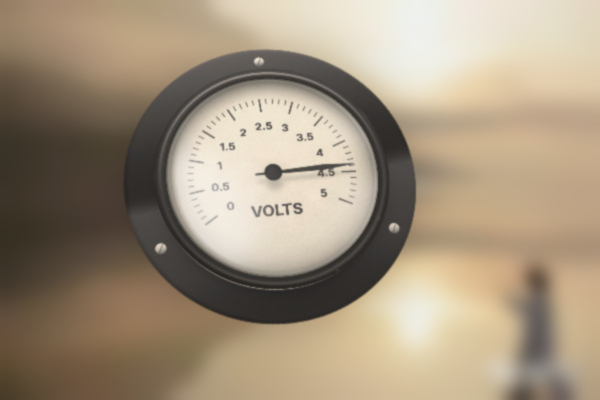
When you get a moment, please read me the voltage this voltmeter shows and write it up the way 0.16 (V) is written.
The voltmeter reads 4.4 (V)
